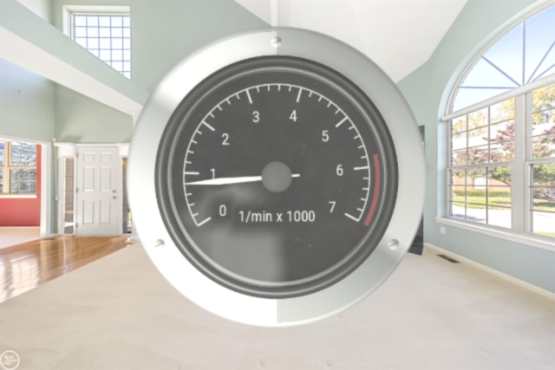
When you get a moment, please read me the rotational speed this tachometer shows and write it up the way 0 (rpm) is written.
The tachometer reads 800 (rpm)
